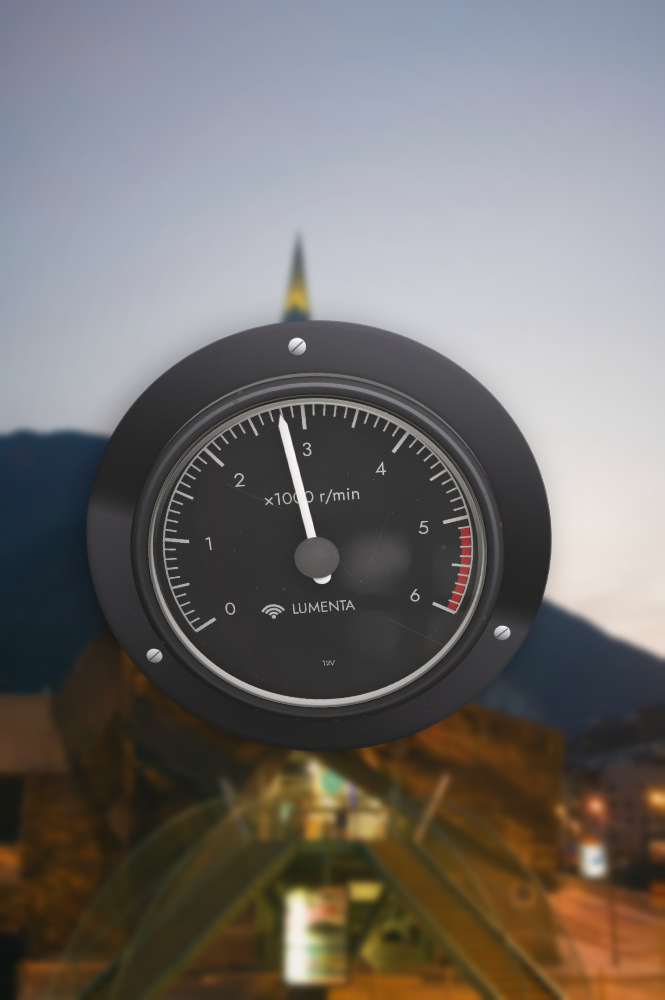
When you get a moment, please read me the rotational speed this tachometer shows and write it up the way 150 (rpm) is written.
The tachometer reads 2800 (rpm)
